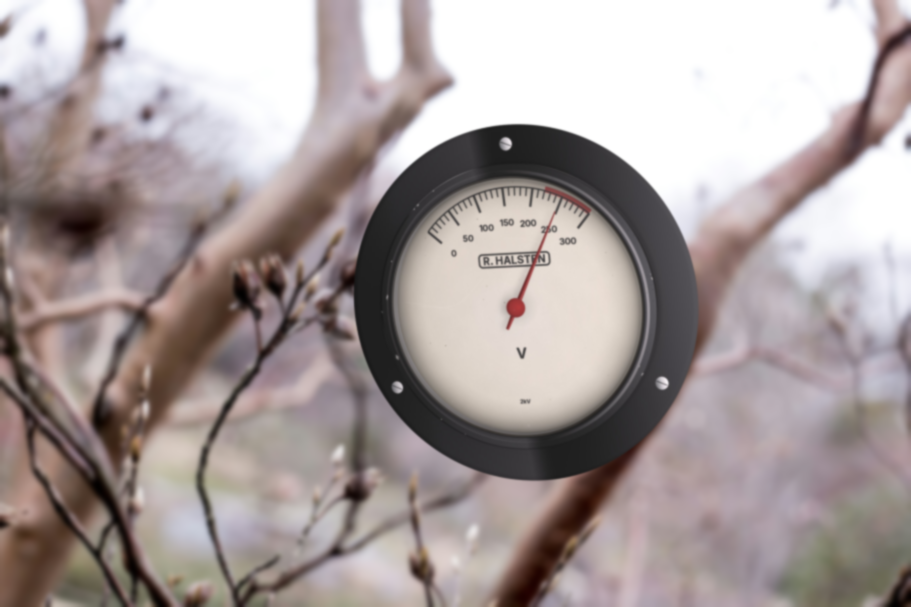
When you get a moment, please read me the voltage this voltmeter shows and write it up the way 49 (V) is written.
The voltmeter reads 250 (V)
